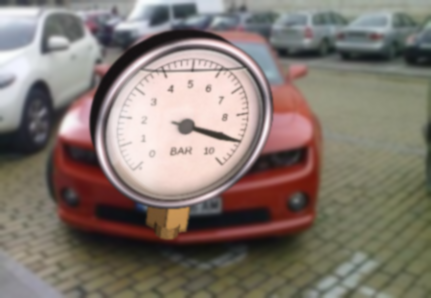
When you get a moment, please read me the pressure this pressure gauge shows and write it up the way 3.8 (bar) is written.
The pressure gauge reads 9 (bar)
